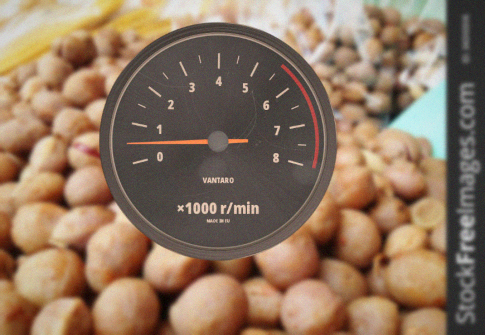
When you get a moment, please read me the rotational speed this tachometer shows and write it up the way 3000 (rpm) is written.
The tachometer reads 500 (rpm)
